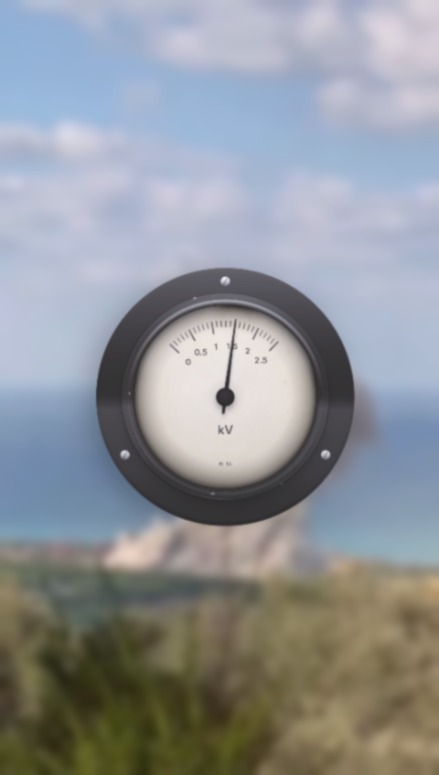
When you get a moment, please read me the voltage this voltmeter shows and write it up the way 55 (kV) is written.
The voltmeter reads 1.5 (kV)
